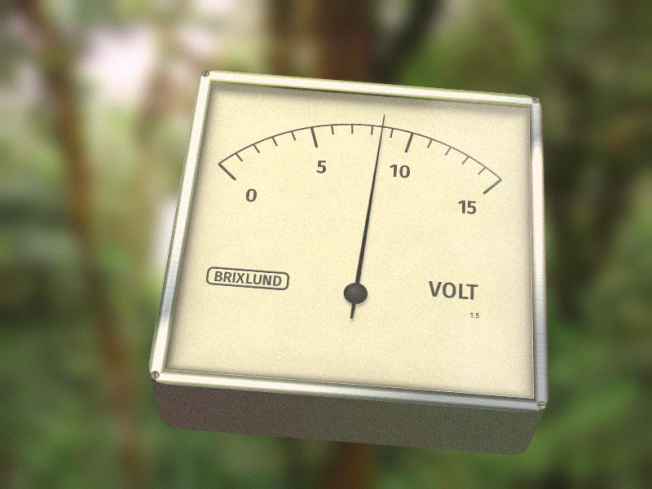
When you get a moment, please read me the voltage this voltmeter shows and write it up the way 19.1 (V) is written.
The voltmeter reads 8.5 (V)
